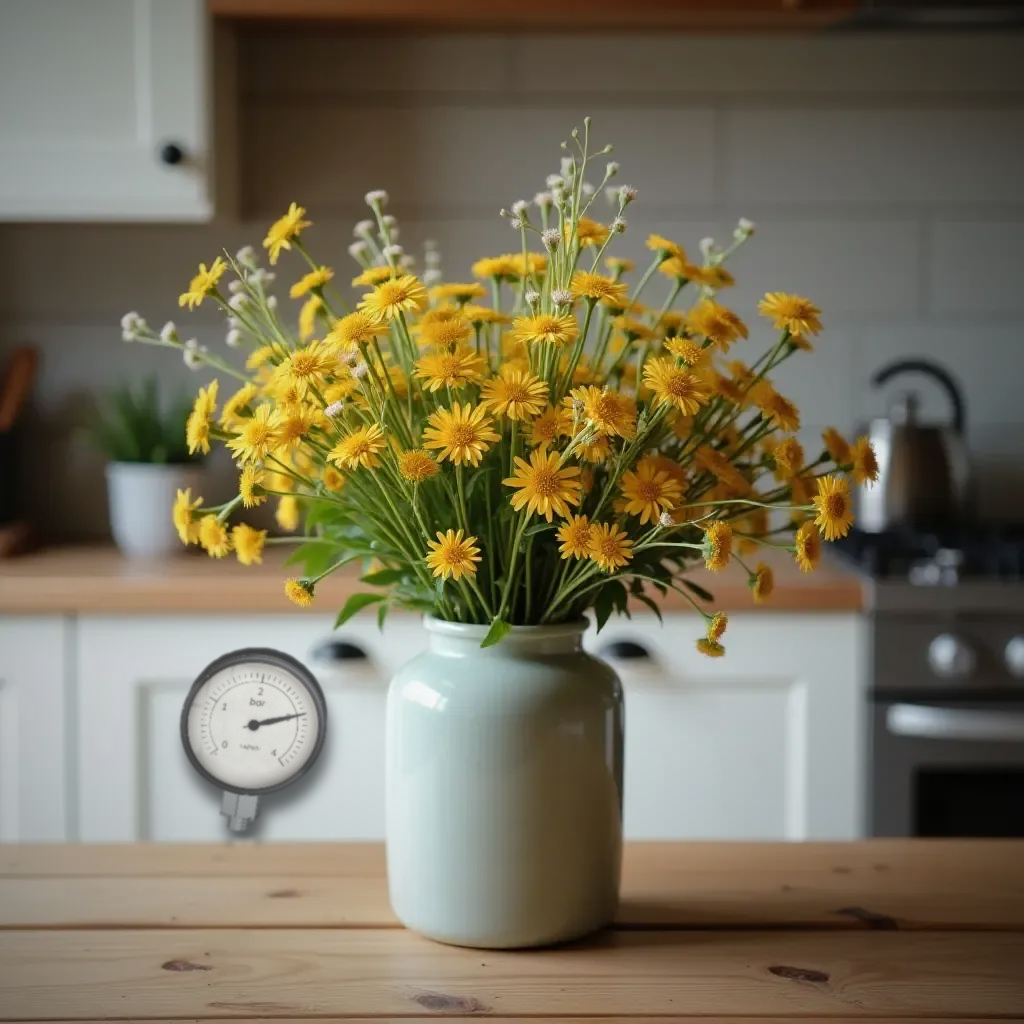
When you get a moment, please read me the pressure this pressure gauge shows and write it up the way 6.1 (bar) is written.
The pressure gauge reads 3 (bar)
